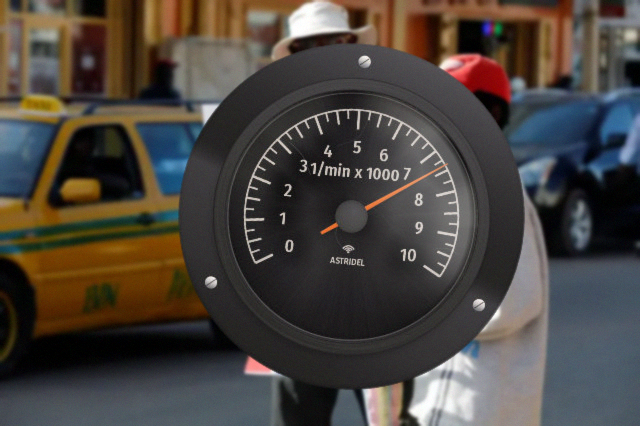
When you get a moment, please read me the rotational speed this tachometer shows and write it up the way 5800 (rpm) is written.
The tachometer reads 7375 (rpm)
